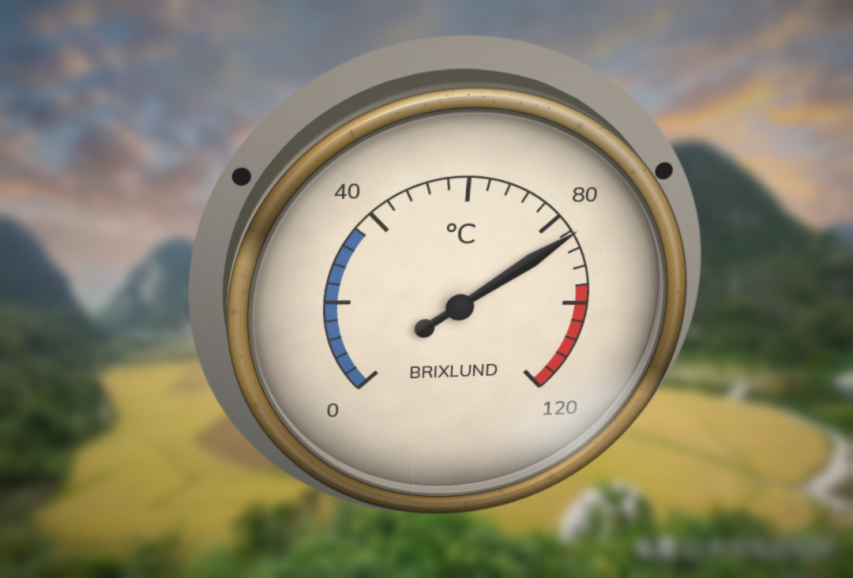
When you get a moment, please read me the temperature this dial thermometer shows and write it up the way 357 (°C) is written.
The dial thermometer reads 84 (°C)
